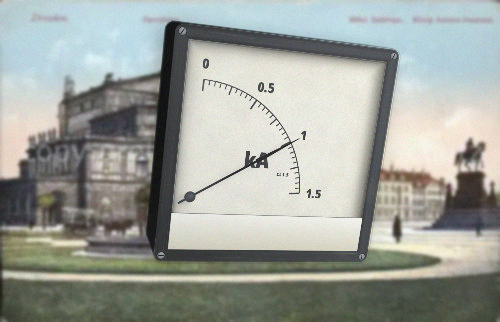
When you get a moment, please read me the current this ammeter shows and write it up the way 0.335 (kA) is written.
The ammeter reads 1 (kA)
